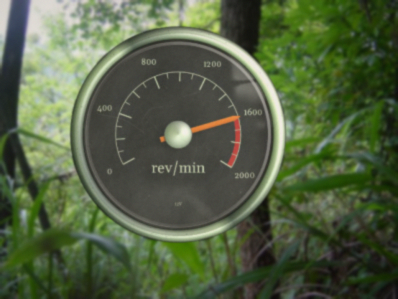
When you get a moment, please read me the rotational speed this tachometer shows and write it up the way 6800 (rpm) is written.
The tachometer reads 1600 (rpm)
